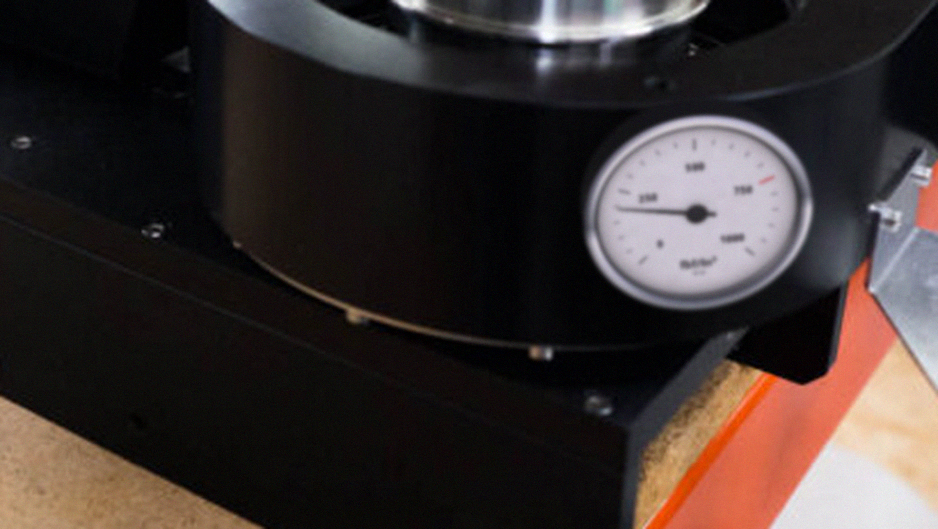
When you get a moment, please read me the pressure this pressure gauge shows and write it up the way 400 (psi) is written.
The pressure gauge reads 200 (psi)
